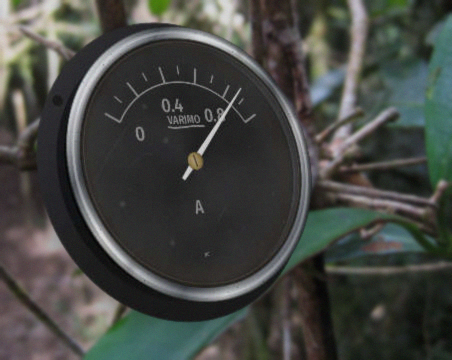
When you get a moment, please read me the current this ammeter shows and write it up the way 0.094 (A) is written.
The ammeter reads 0.85 (A)
